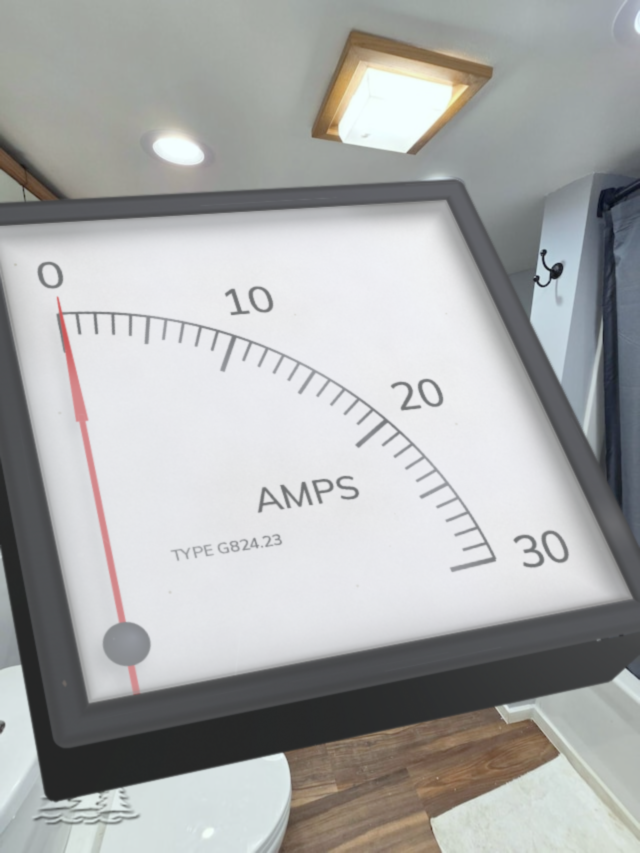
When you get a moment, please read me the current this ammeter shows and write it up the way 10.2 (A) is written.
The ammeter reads 0 (A)
